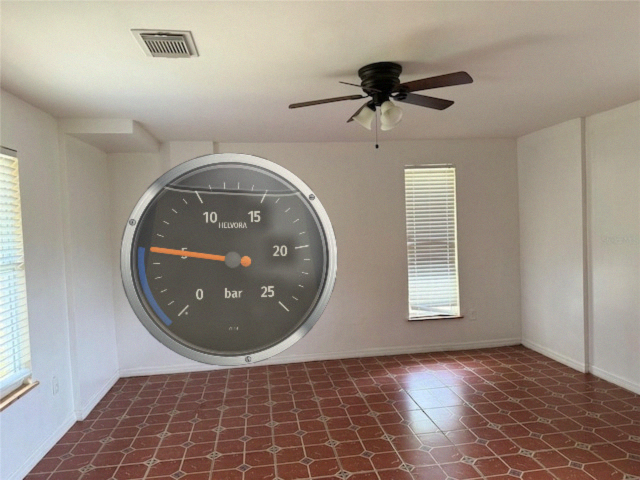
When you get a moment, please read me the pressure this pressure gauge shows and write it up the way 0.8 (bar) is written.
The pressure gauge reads 5 (bar)
